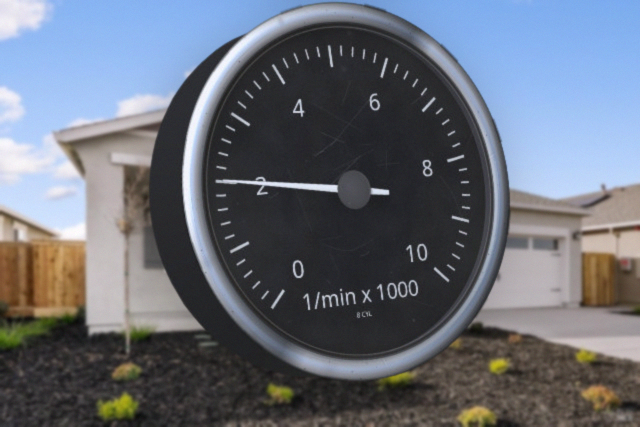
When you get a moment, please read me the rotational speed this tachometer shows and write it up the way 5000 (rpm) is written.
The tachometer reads 2000 (rpm)
